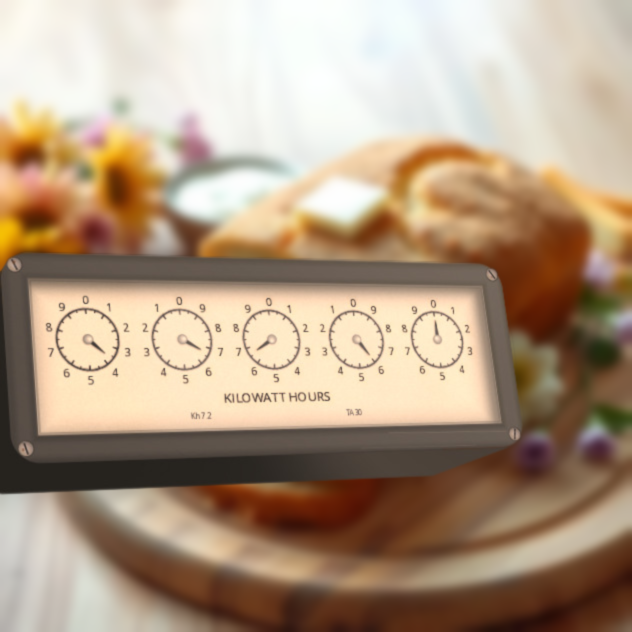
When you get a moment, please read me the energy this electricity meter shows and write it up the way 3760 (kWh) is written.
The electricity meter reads 36660 (kWh)
